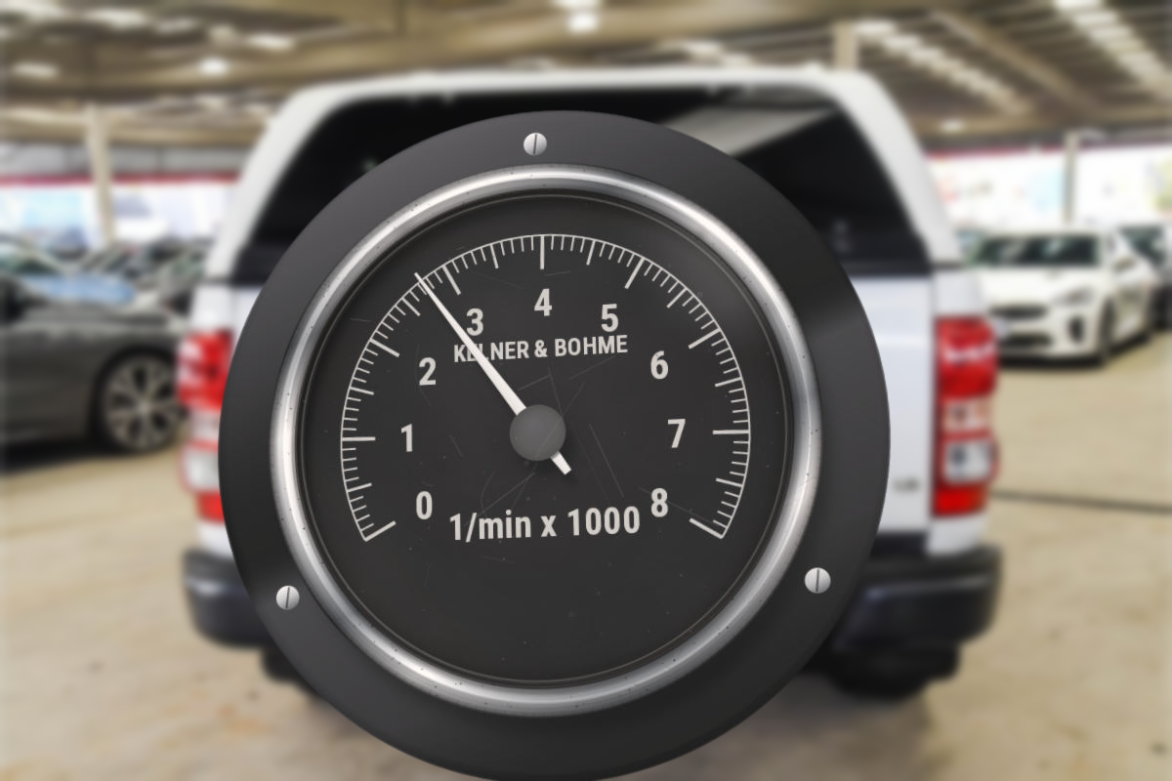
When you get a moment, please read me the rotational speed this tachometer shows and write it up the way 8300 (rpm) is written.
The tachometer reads 2750 (rpm)
